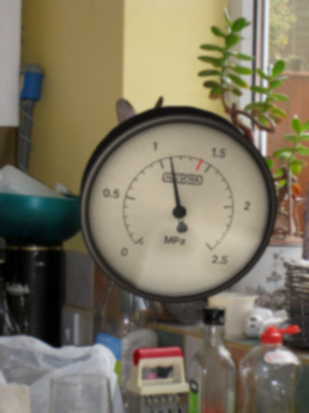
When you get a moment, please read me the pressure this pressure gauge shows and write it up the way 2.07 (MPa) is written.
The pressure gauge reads 1.1 (MPa)
